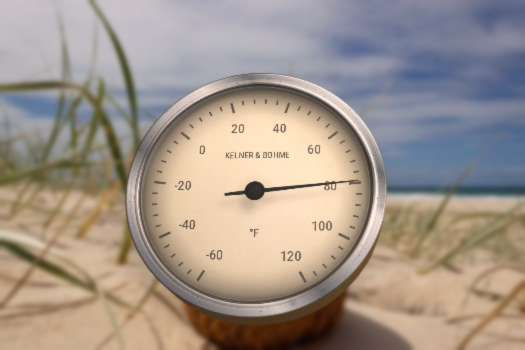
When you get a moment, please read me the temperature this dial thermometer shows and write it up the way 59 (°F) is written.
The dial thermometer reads 80 (°F)
